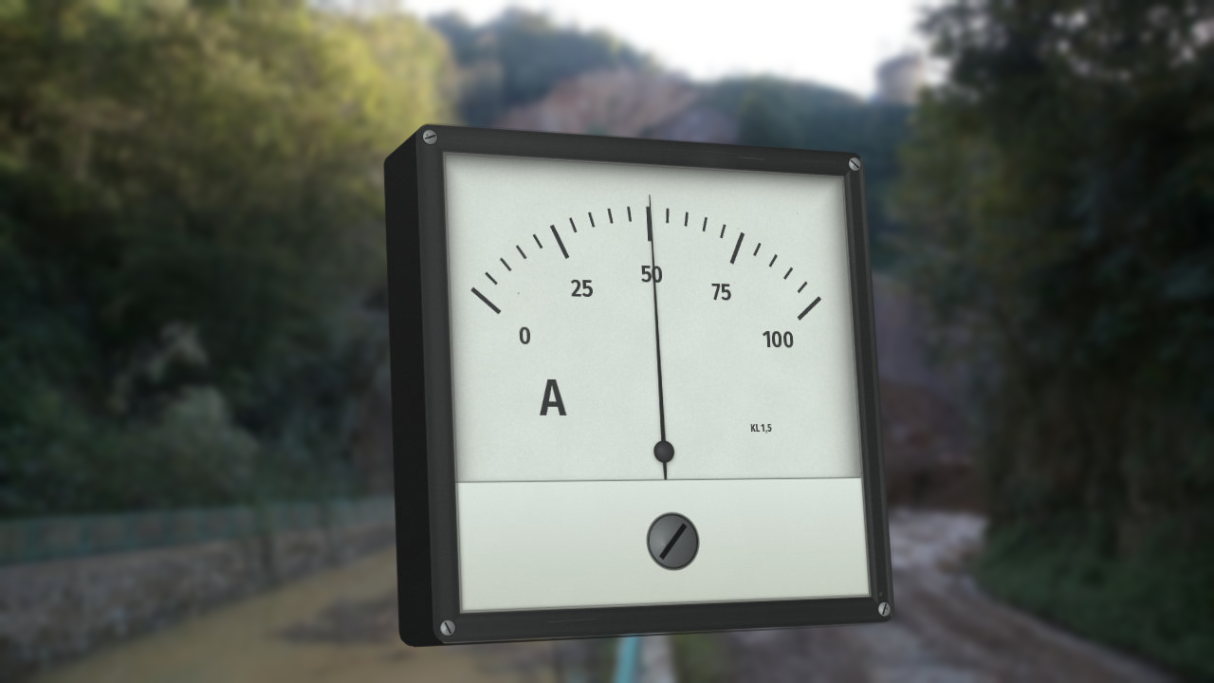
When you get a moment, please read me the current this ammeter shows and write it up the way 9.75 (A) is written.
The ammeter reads 50 (A)
